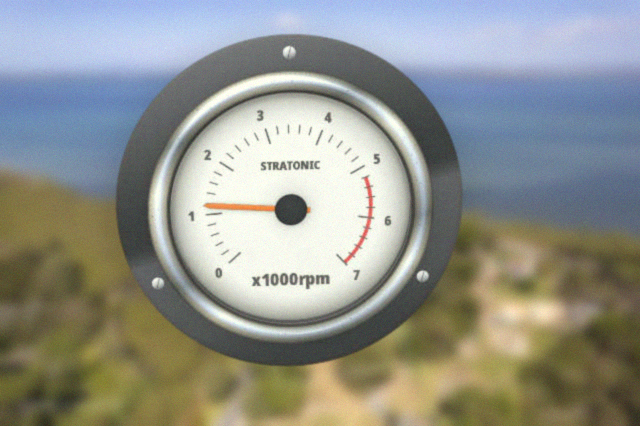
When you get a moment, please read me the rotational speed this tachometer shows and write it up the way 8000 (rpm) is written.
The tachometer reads 1200 (rpm)
